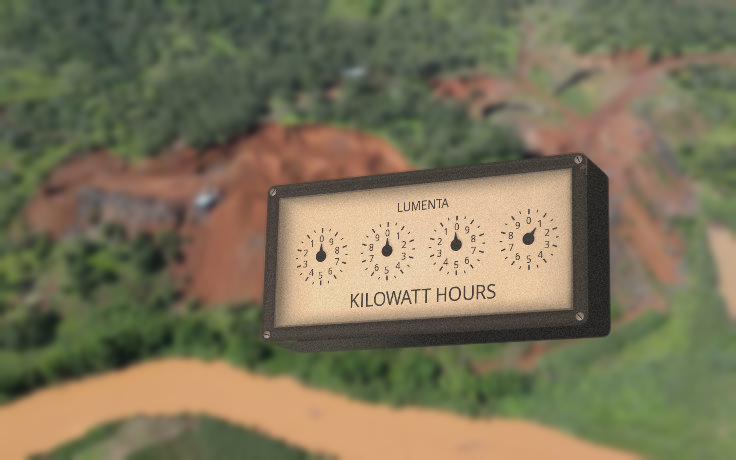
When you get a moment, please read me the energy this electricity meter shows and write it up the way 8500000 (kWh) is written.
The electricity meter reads 1 (kWh)
